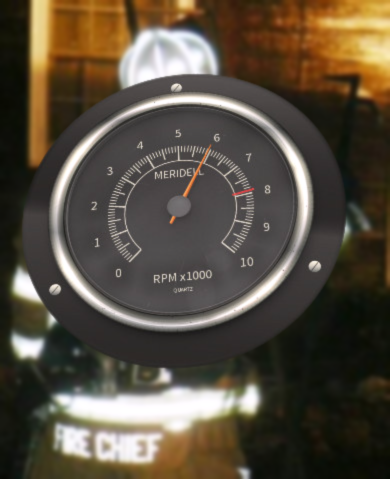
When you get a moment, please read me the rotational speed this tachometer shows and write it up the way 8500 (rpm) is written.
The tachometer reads 6000 (rpm)
